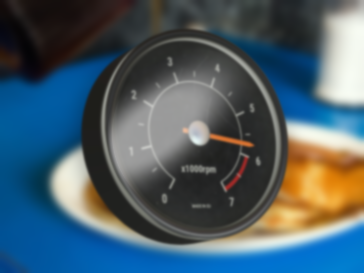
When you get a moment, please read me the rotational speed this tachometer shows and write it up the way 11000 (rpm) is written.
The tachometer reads 5750 (rpm)
